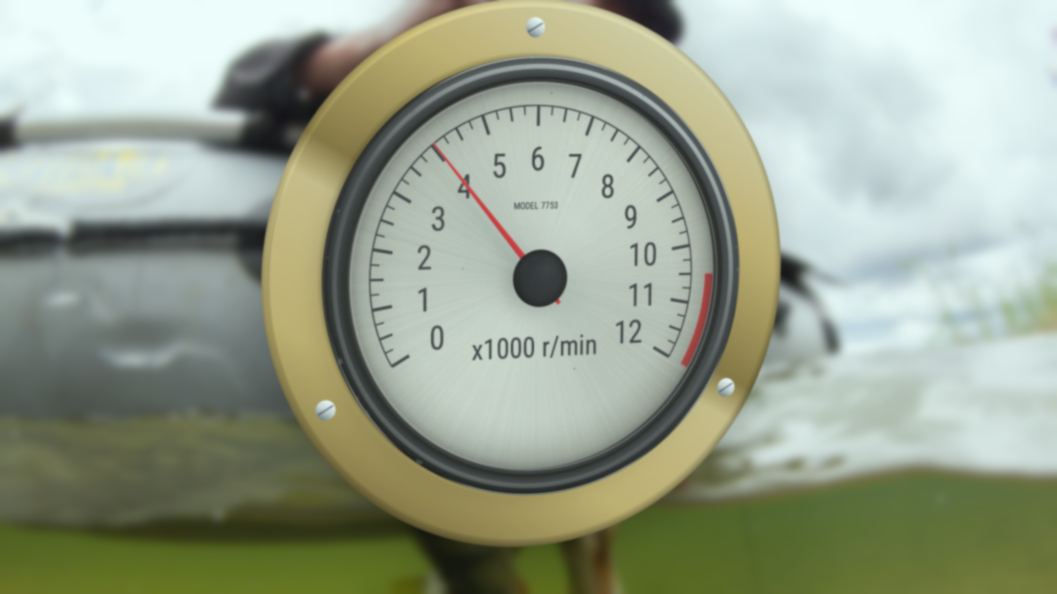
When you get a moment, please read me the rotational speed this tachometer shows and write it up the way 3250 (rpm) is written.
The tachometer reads 4000 (rpm)
